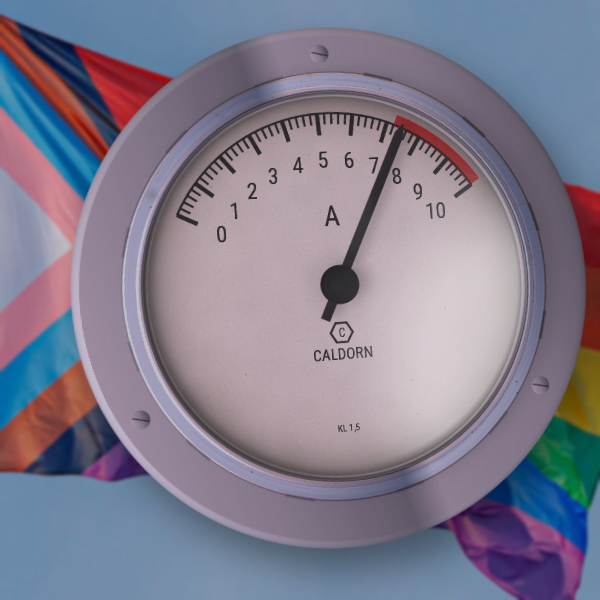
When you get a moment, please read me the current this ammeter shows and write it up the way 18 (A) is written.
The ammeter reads 7.4 (A)
